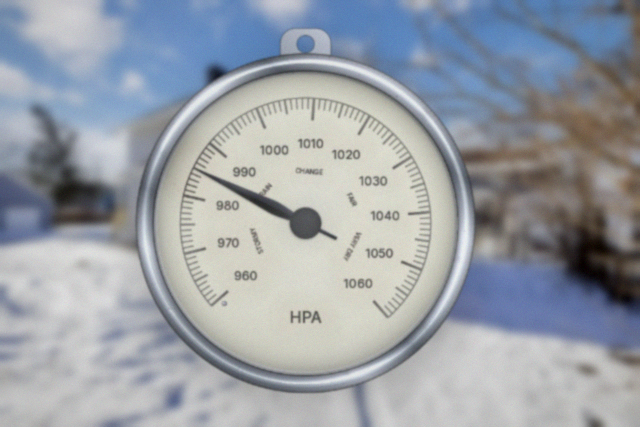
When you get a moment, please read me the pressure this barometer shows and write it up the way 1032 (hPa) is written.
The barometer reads 985 (hPa)
